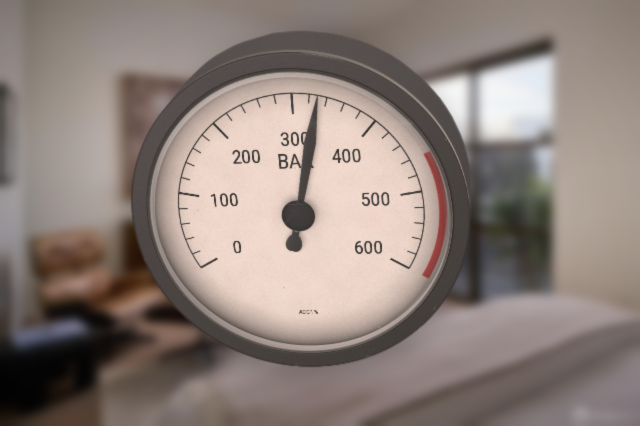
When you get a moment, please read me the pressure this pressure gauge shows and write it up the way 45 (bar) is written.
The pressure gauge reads 330 (bar)
